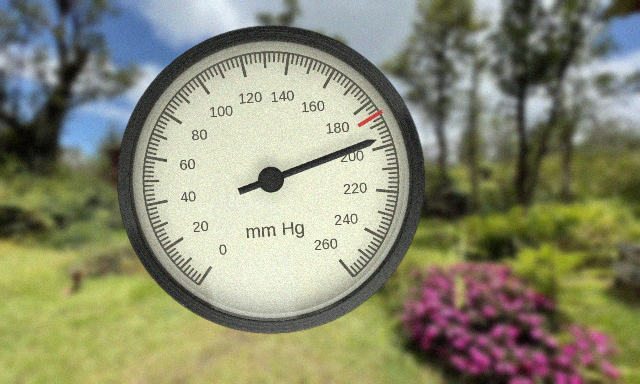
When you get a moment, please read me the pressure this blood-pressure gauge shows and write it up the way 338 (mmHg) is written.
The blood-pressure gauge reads 196 (mmHg)
